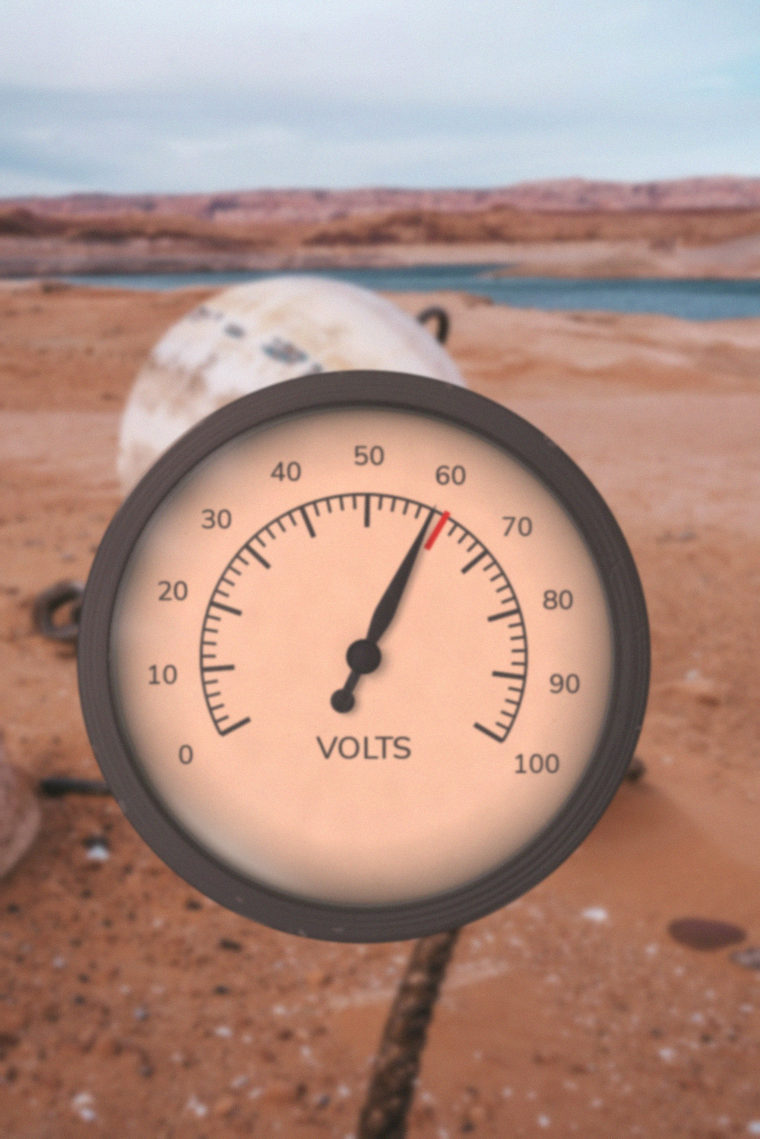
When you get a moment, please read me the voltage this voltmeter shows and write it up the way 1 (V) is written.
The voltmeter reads 60 (V)
